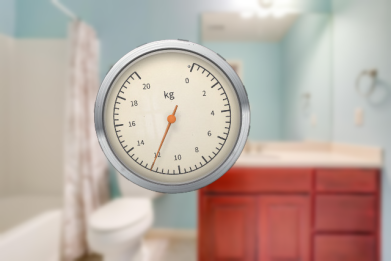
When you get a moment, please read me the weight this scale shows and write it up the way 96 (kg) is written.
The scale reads 12 (kg)
